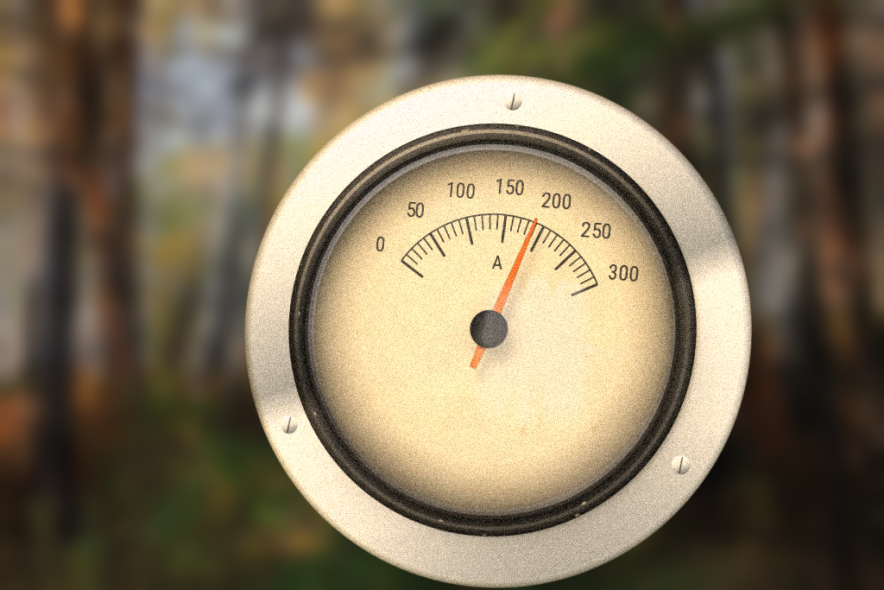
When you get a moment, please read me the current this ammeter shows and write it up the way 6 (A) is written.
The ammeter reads 190 (A)
